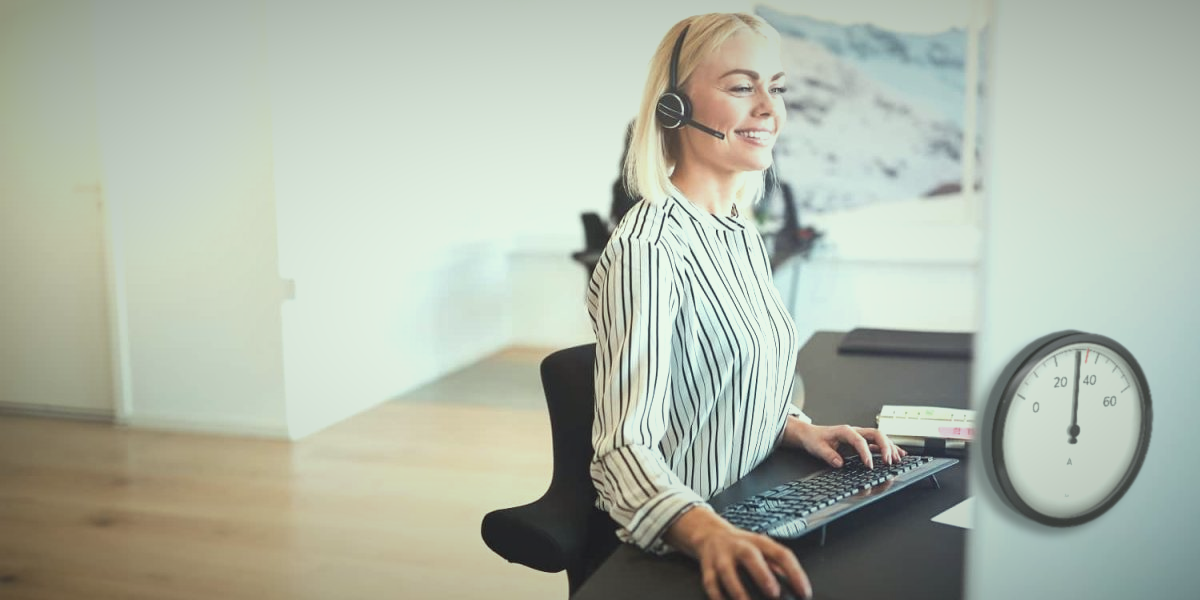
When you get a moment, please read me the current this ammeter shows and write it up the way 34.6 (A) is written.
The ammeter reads 30 (A)
